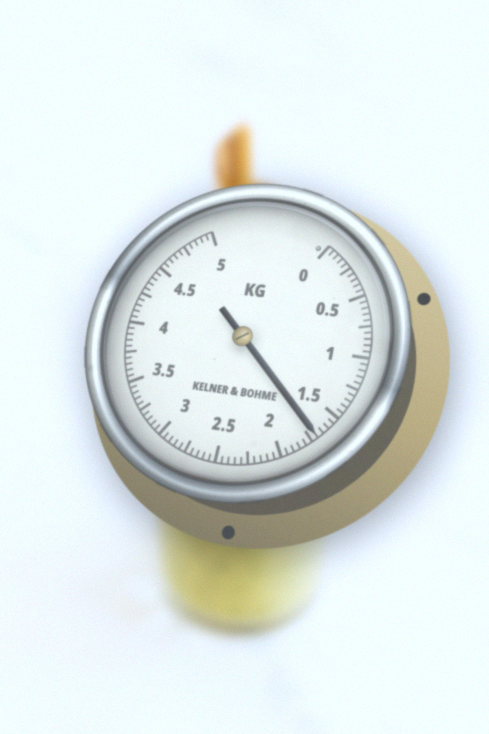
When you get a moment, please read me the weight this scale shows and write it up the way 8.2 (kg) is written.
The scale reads 1.7 (kg)
